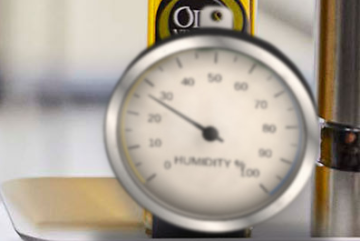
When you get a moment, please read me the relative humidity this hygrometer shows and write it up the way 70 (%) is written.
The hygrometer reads 27.5 (%)
